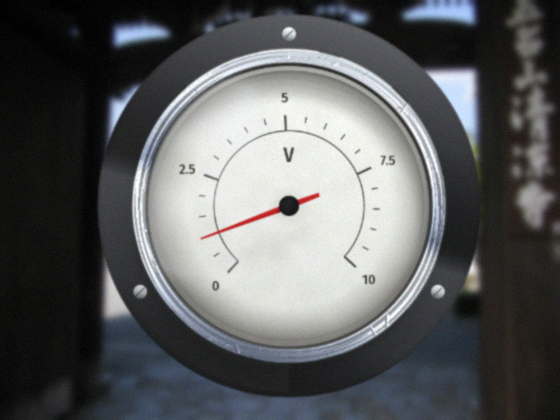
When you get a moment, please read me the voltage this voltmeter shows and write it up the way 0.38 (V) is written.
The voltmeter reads 1 (V)
